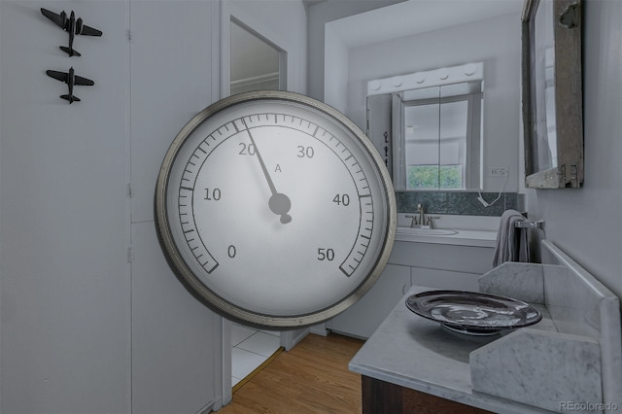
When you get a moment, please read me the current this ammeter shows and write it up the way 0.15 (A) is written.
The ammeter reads 21 (A)
